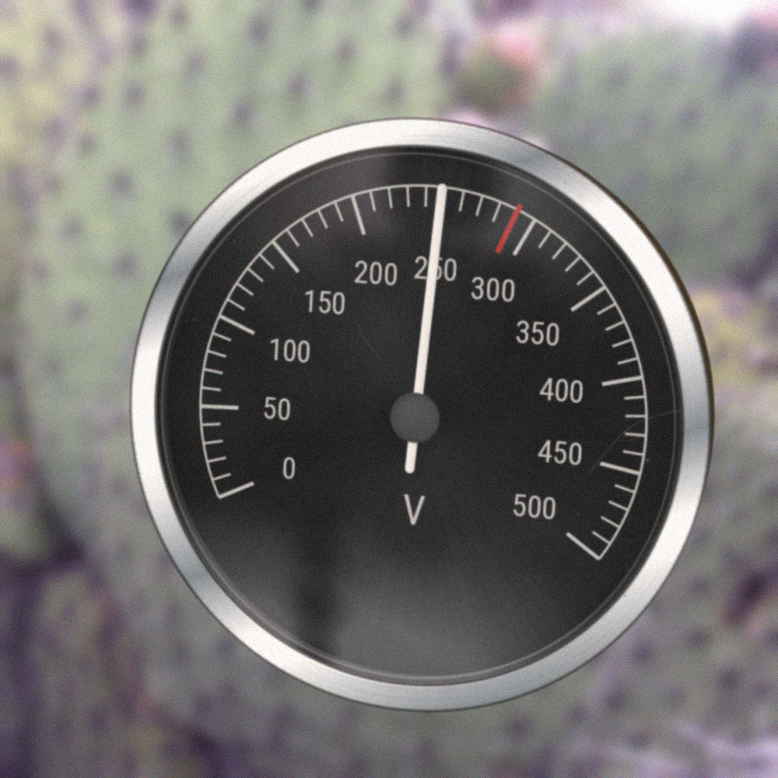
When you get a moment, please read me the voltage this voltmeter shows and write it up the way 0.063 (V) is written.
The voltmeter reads 250 (V)
